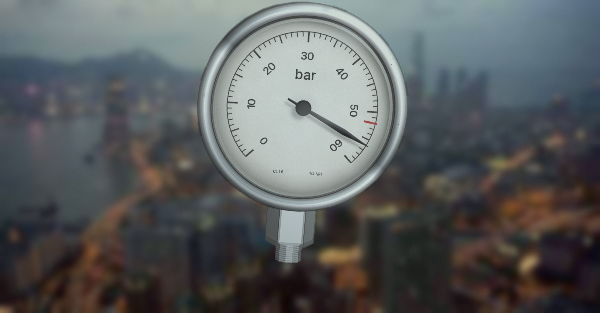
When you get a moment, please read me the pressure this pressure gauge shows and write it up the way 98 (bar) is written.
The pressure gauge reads 56 (bar)
